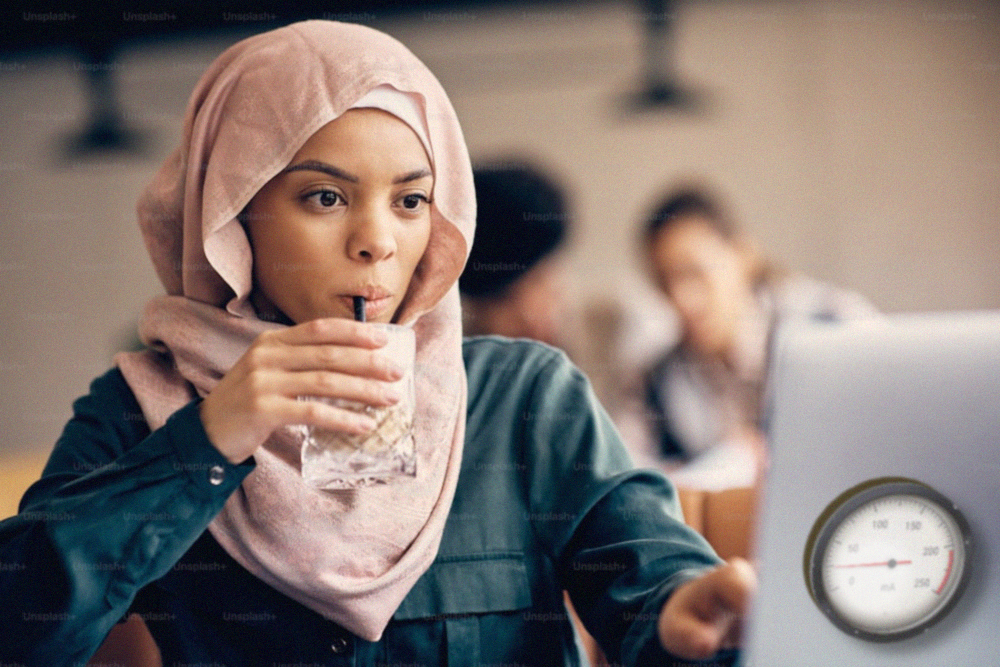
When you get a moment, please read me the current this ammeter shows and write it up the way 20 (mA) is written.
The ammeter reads 25 (mA)
